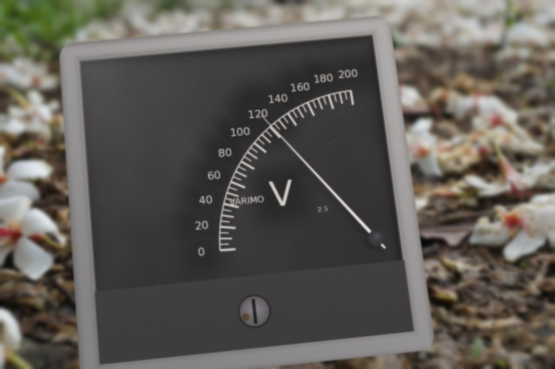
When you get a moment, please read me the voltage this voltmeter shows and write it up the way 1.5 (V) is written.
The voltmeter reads 120 (V)
